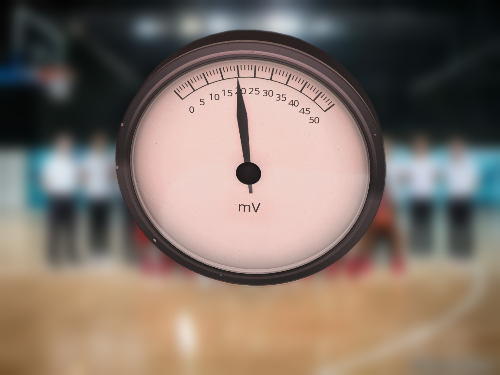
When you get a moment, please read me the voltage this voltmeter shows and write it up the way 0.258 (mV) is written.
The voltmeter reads 20 (mV)
